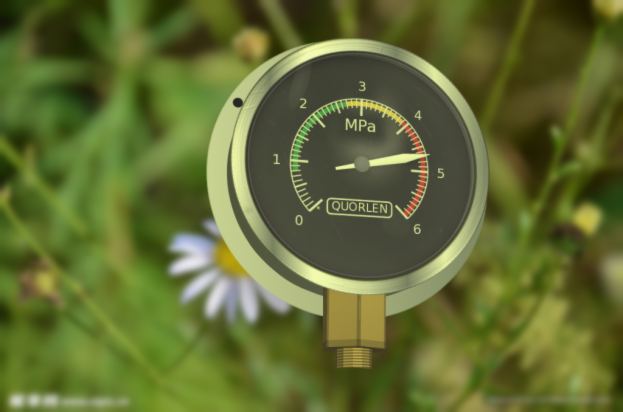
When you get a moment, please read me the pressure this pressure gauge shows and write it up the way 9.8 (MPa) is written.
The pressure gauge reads 4.7 (MPa)
